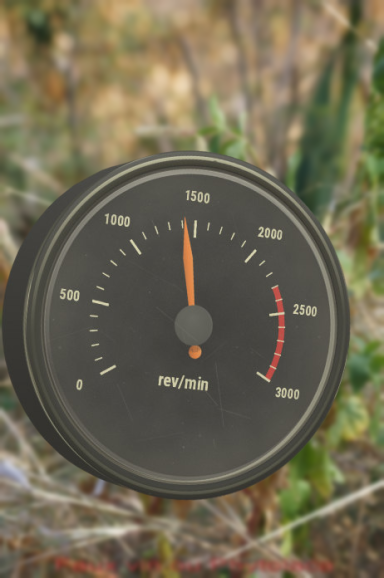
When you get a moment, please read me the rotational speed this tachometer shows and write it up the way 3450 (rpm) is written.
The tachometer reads 1400 (rpm)
